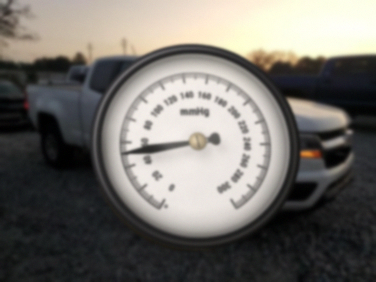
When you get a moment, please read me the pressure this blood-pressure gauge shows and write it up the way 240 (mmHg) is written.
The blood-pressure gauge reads 50 (mmHg)
